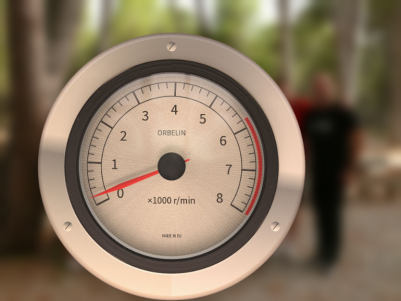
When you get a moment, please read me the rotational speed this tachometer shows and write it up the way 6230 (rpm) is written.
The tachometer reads 200 (rpm)
